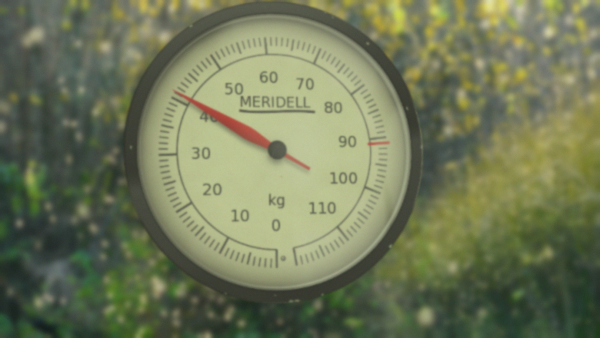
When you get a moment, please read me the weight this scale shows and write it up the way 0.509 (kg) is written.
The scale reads 41 (kg)
